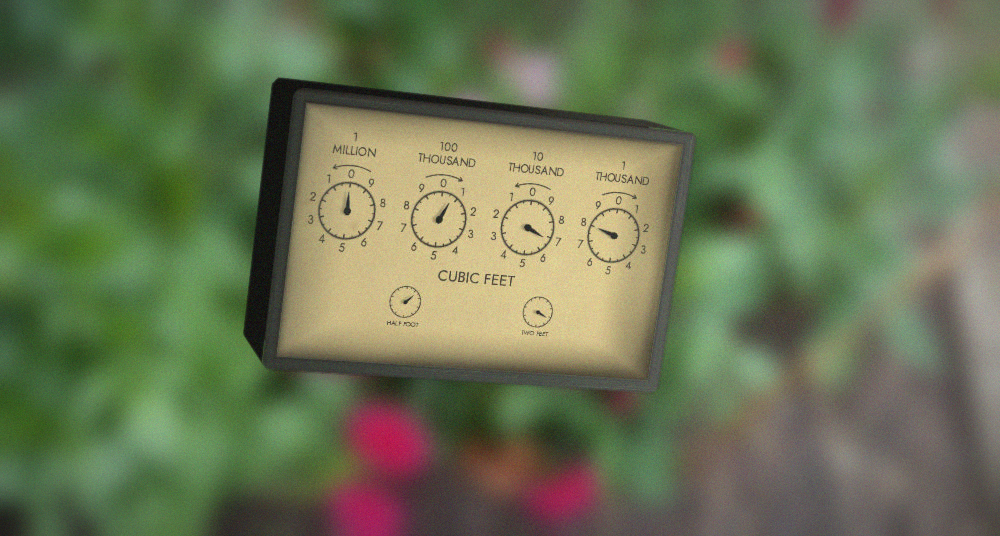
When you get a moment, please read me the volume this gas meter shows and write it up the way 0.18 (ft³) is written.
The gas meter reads 6800 (ft³)
